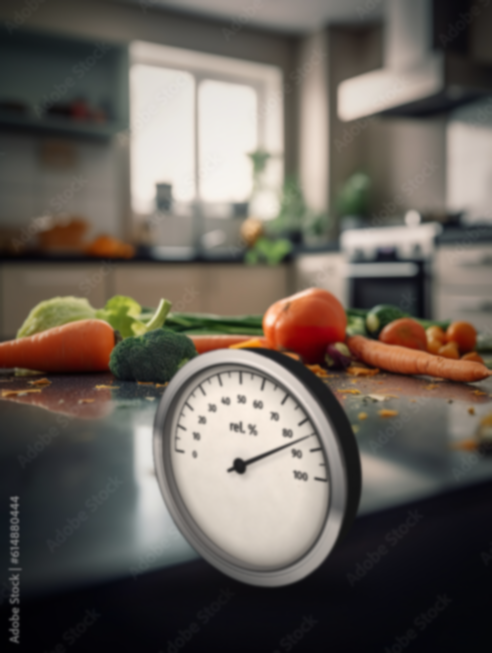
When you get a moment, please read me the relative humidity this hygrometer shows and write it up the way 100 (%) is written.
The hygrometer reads 85 (%)
